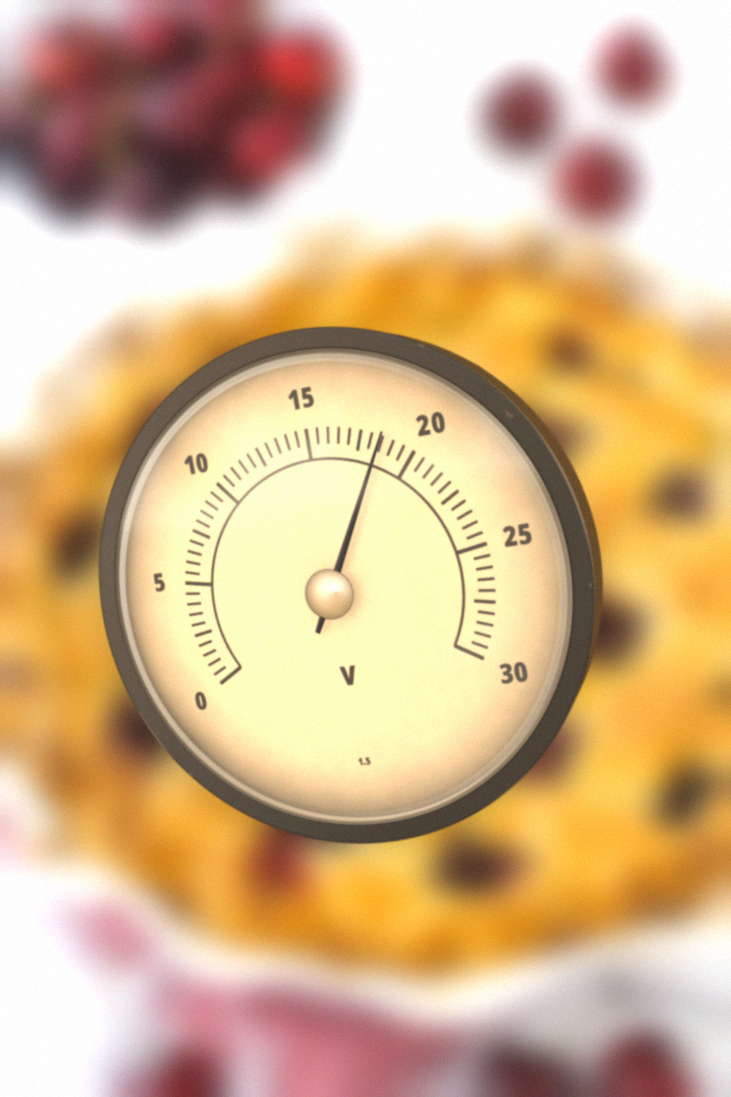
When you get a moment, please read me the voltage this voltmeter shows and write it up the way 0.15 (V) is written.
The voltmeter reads 18.5 (V)
